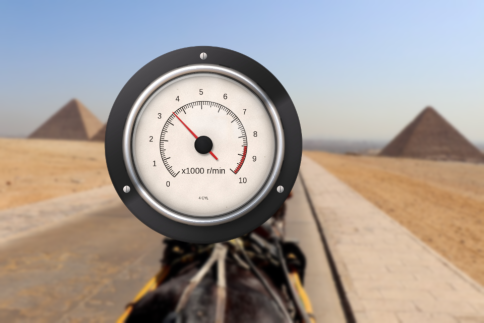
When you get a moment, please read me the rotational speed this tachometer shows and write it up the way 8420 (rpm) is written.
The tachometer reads 3500 (rpm)
